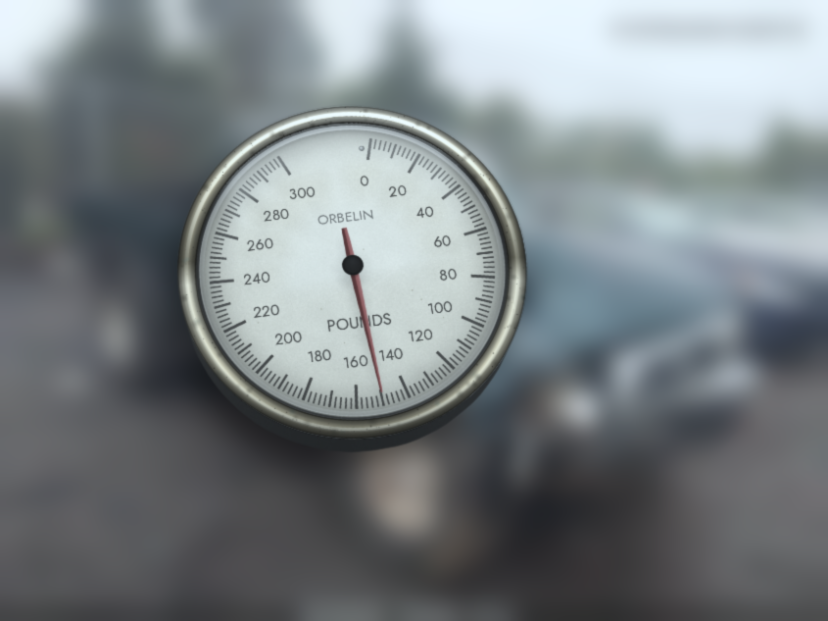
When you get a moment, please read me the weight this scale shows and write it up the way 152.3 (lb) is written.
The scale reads 150 (lb)
